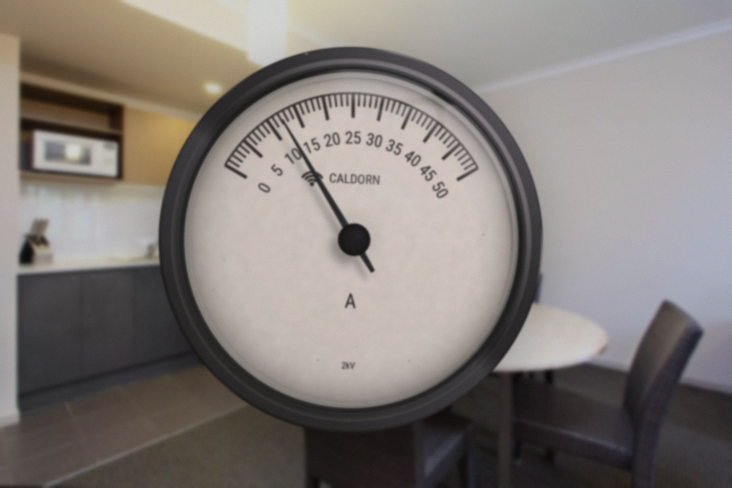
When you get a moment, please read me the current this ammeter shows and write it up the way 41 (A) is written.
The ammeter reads 12 (A)
